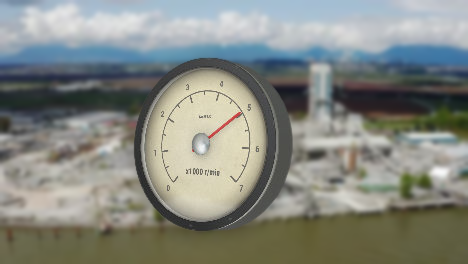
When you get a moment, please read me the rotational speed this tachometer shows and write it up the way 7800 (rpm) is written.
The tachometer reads 5000 (rpm)
